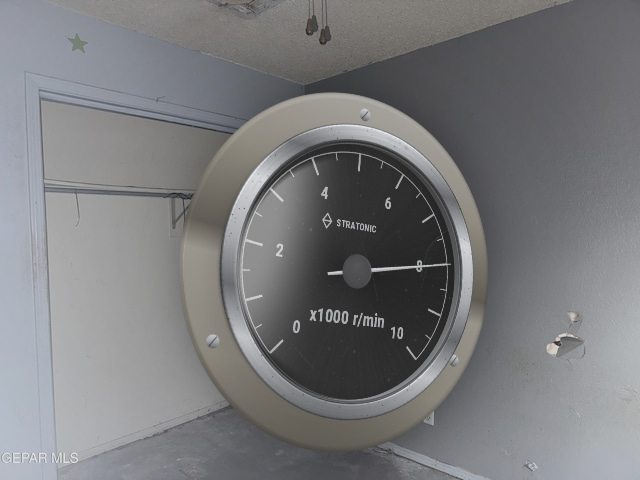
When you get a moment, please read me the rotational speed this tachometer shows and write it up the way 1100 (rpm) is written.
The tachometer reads 8000 (rpm)
